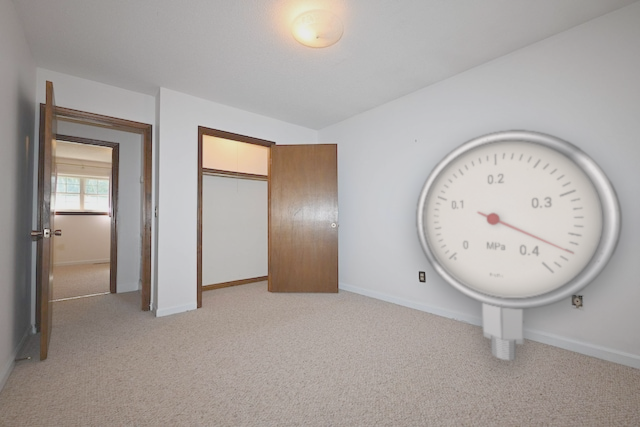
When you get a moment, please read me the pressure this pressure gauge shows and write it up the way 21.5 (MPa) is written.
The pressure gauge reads 0.37 (MPa)
